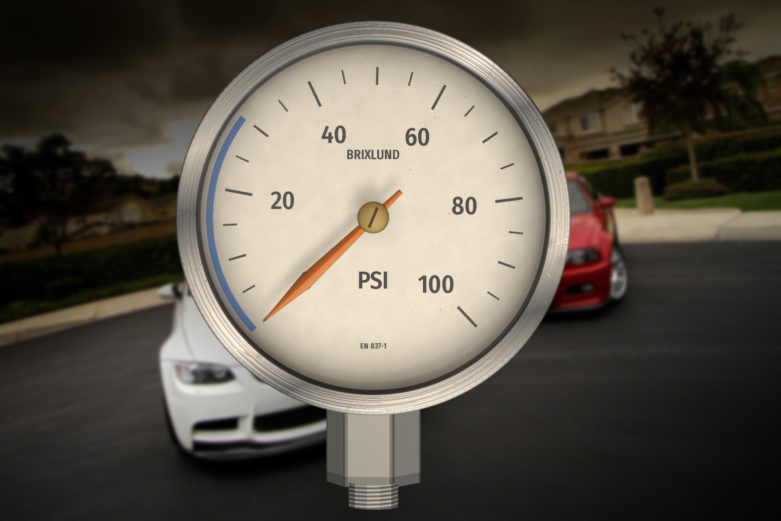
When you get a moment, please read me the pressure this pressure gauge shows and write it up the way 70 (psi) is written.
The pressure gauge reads 0 (psi)
